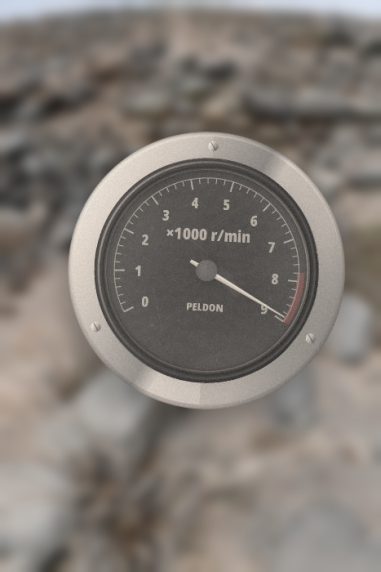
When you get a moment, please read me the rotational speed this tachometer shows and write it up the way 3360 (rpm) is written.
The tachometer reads 8900 (rpm)
